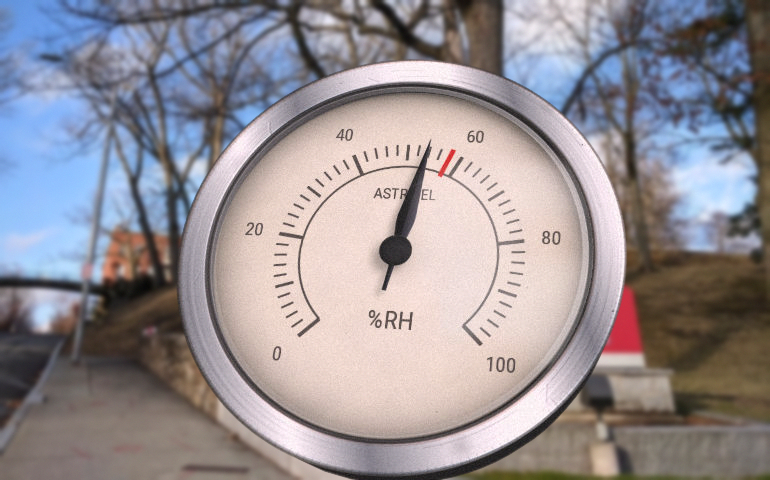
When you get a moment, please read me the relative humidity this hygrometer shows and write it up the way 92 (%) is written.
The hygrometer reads 54 (%)
